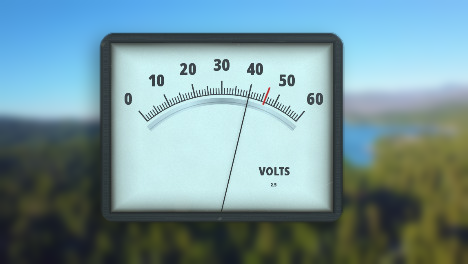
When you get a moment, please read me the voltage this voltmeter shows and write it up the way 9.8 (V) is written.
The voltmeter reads 40 (V)
